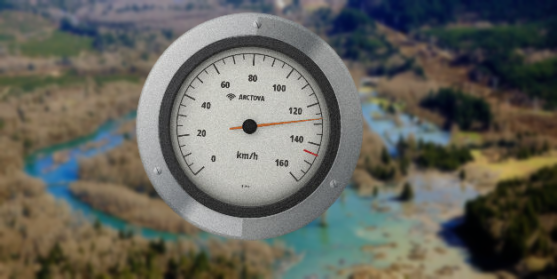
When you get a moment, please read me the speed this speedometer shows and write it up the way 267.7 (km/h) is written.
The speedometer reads 127.5 (km/h)
